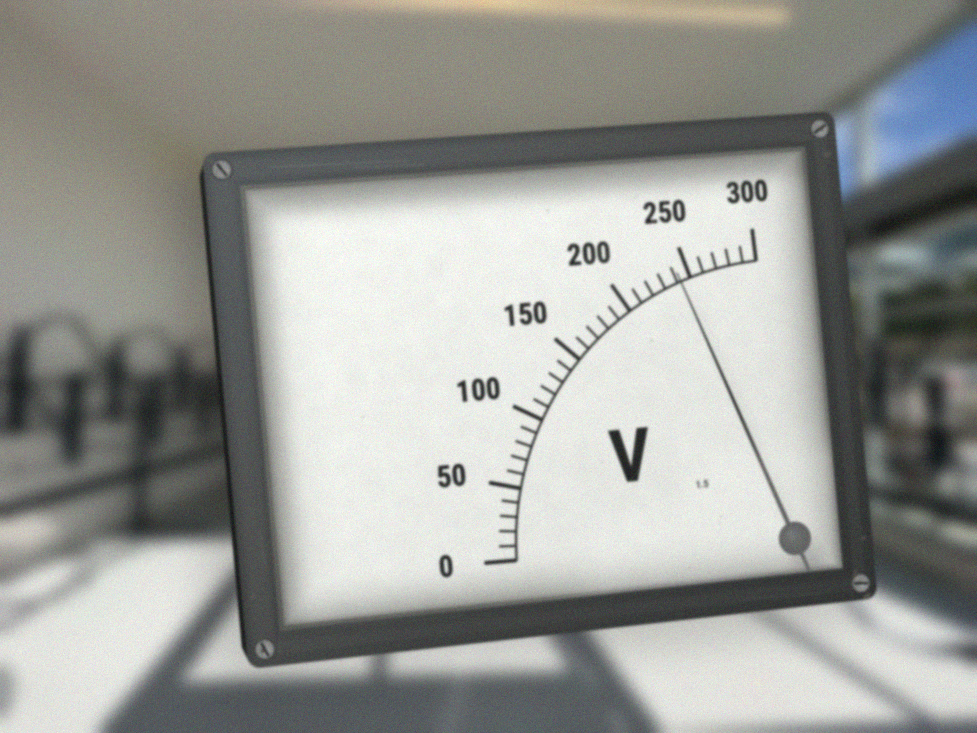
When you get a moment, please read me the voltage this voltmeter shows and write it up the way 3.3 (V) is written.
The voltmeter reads 240 (V)
